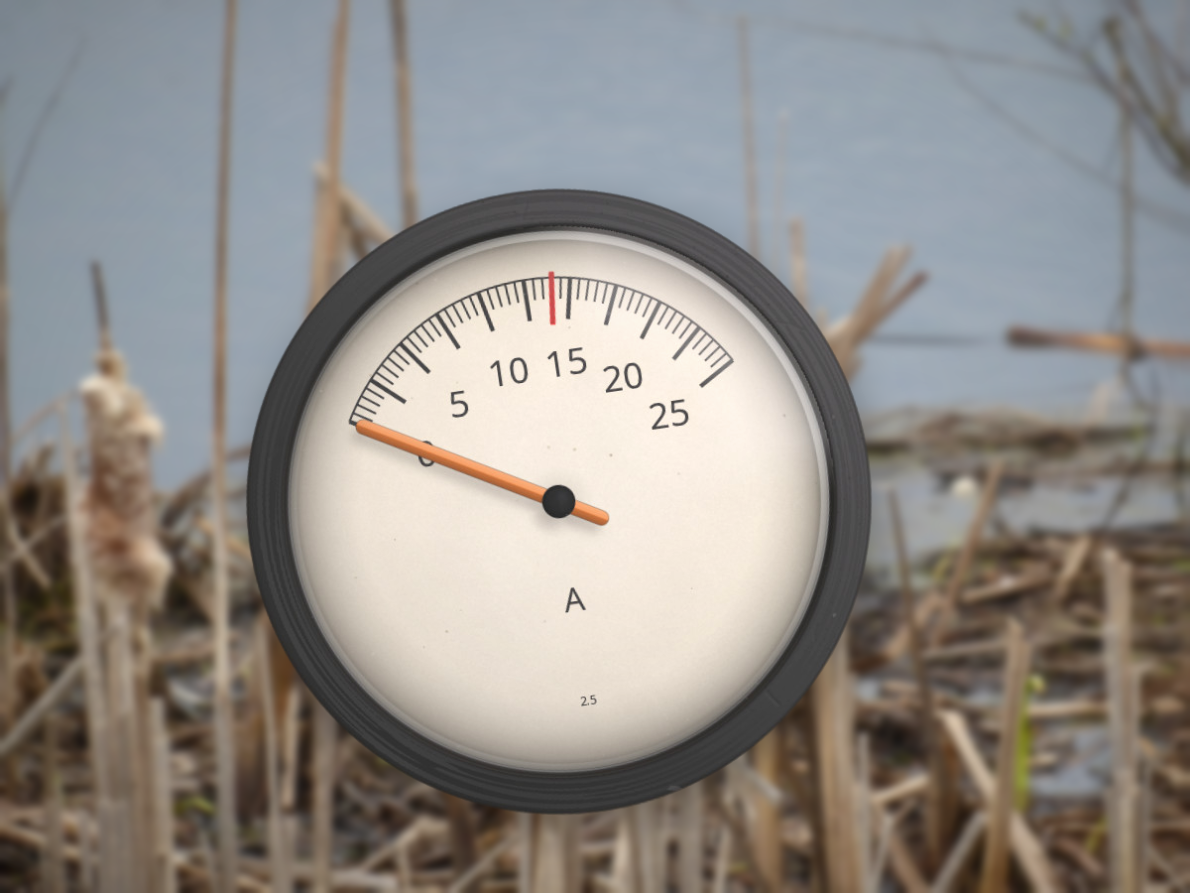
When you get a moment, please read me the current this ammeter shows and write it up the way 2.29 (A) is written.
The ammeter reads 0 (A)
